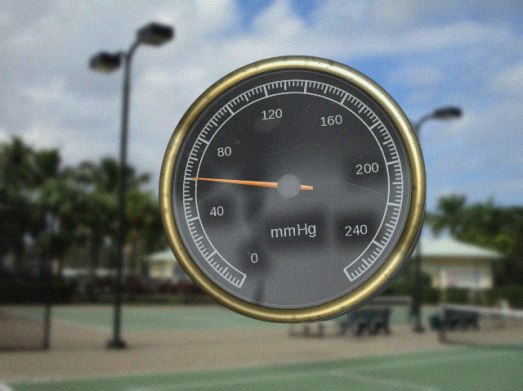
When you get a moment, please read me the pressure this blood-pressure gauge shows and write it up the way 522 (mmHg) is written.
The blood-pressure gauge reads 60 (mmHg)
